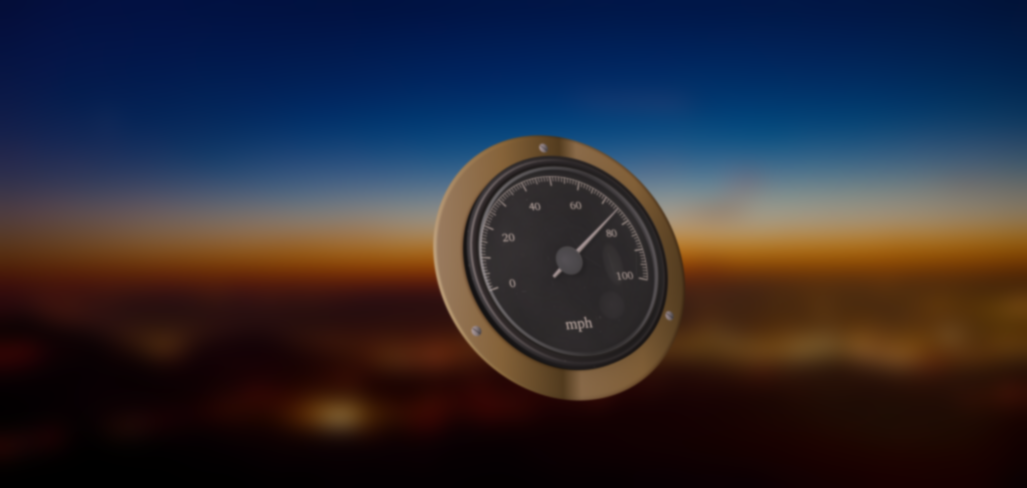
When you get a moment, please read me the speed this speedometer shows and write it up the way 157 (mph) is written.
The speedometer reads 75 (mph)
